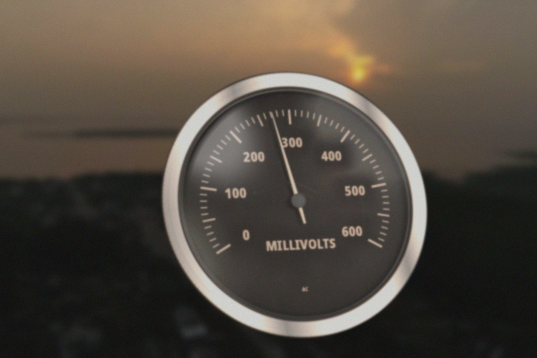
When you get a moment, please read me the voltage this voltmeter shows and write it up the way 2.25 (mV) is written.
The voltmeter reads 270 (mV)
